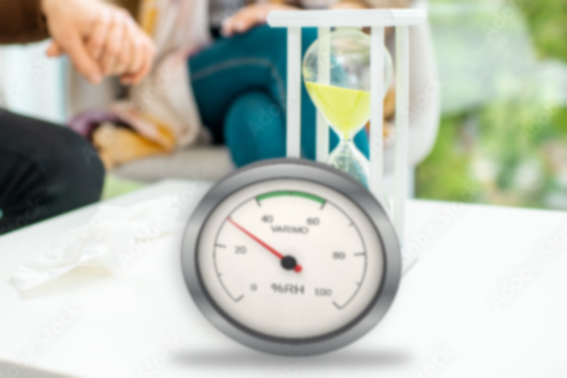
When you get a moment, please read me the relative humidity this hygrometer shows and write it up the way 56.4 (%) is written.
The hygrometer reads 30 (%)
